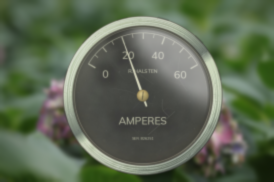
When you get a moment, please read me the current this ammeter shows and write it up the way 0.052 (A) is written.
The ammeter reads 20 (A)
